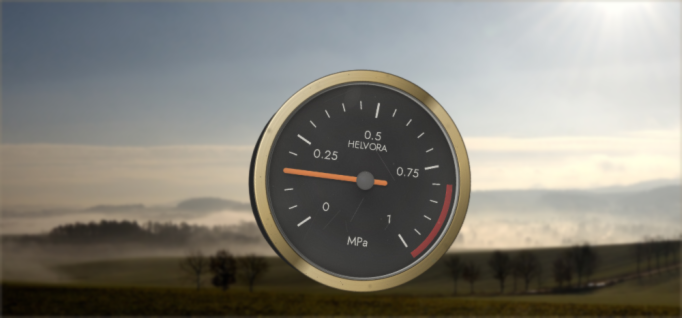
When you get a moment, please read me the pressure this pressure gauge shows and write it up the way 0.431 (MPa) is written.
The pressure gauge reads 0.15 (MPa)
